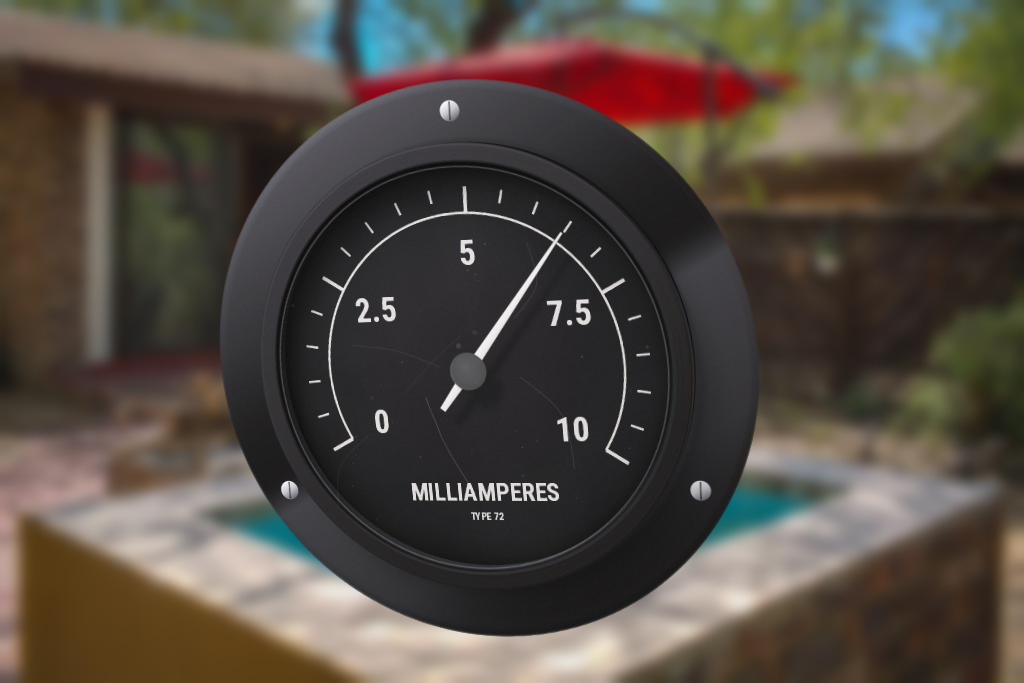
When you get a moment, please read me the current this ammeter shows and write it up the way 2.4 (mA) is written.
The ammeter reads 6.5 (mA)
